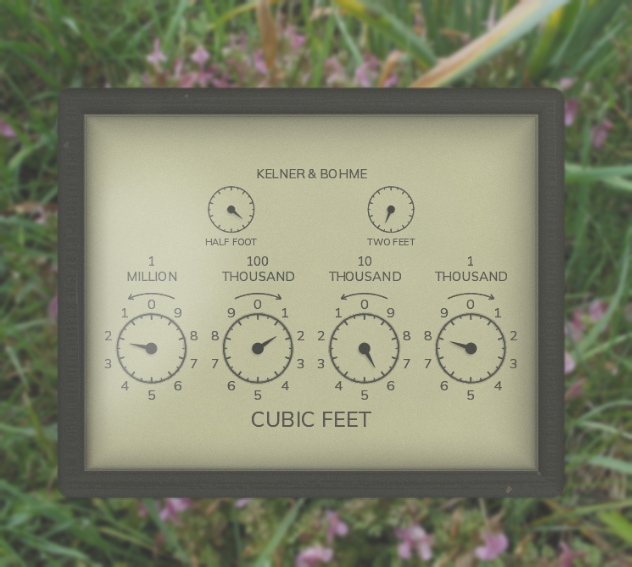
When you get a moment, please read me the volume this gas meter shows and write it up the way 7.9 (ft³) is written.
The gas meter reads 215800 (ft³)
